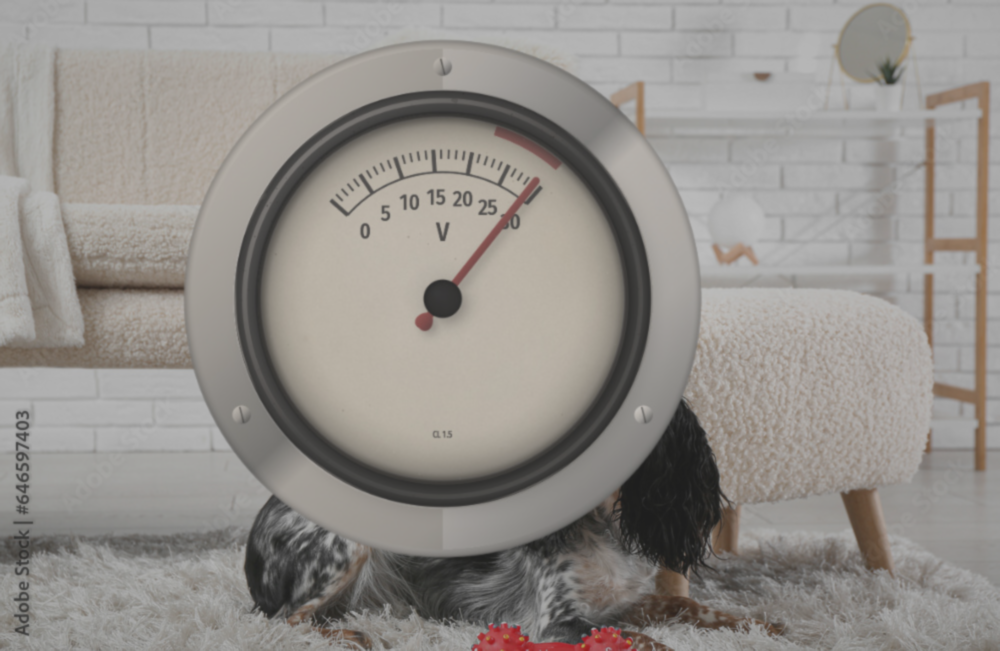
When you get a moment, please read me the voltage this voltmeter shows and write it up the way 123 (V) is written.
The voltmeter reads 29 (V)
